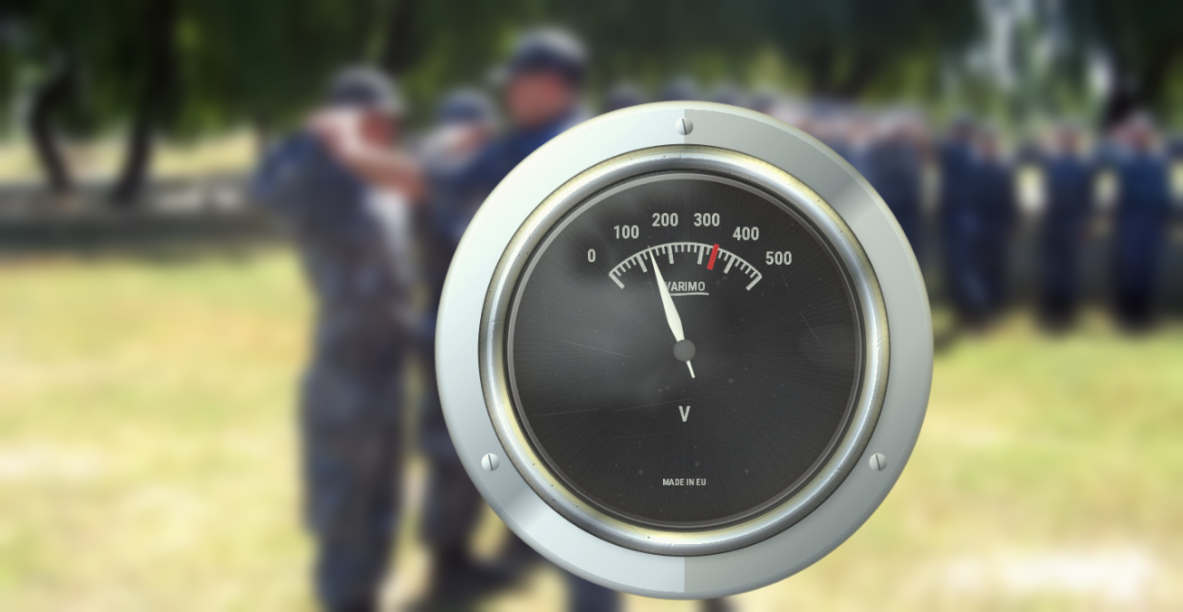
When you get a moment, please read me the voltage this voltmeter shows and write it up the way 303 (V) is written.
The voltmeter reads 140 (V)
